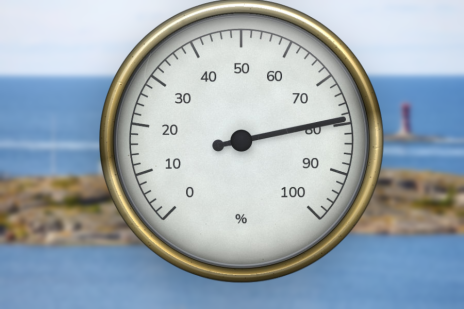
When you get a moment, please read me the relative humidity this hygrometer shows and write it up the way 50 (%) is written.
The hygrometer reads 79 (%)
